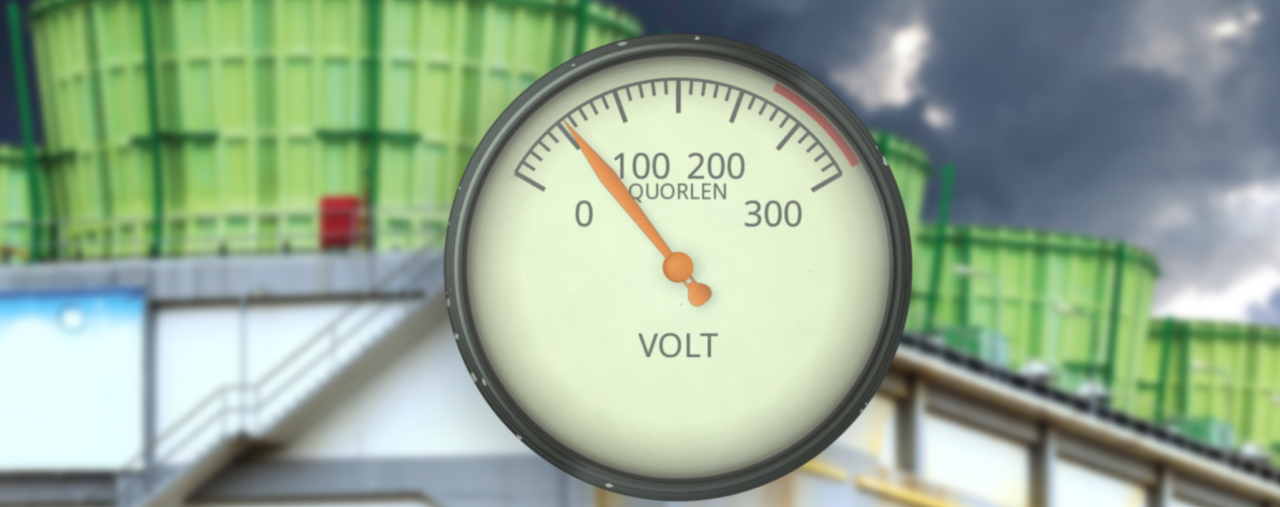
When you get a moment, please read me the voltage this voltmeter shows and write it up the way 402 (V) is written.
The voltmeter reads 55 (V)
